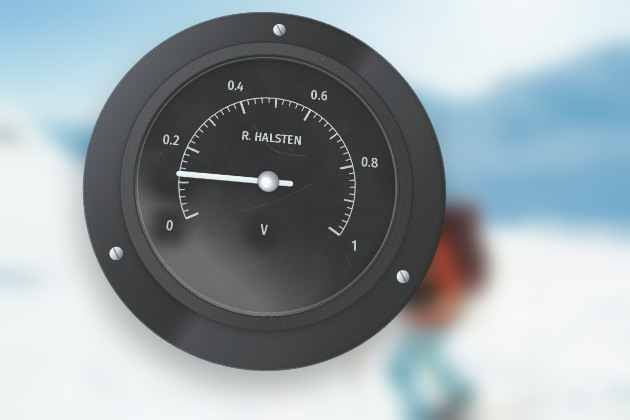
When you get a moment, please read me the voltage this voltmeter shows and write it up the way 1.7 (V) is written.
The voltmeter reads 0.12 (V)
